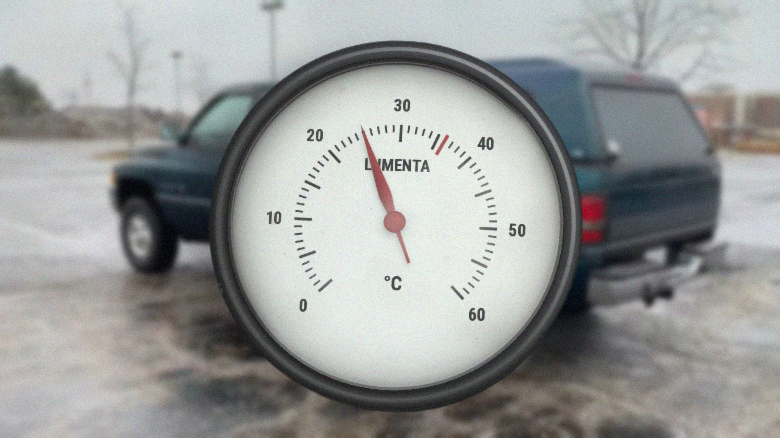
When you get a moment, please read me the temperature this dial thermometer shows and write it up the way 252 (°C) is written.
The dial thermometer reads 25 (°C)
